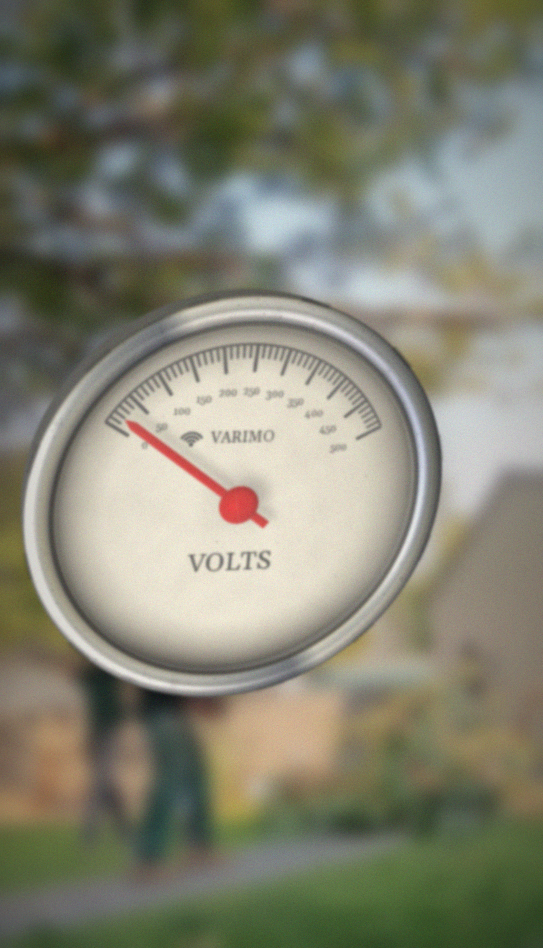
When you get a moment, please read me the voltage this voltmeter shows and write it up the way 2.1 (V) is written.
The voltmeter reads 20 (V)
